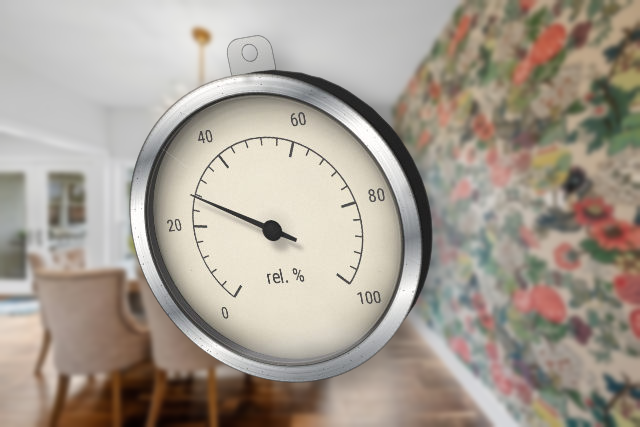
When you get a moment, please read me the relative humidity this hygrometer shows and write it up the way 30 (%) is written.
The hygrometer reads 28 (%)
